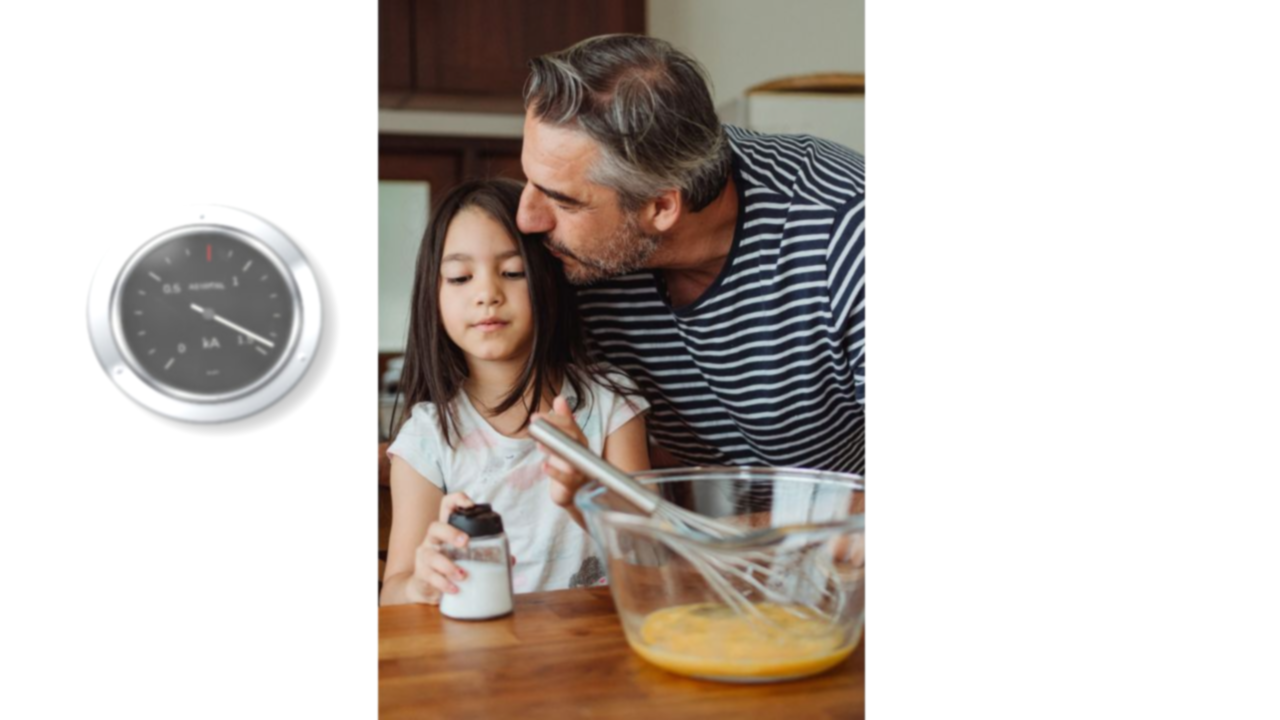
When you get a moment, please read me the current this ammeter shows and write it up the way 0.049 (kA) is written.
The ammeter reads 1.45 (kA)
